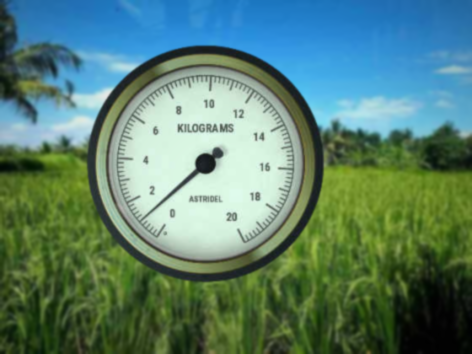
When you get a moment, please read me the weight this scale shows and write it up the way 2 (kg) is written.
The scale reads 1 (kg)
